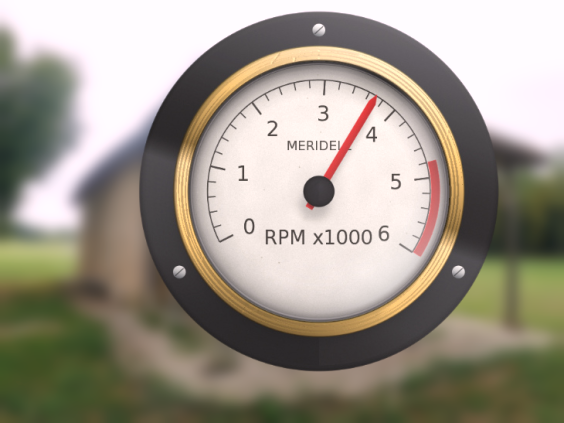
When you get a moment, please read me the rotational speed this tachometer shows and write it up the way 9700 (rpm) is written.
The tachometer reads 3700 (rpm)
